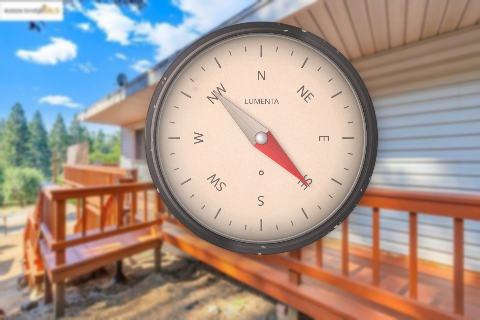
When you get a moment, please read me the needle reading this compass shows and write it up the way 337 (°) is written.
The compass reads 135 (°)
